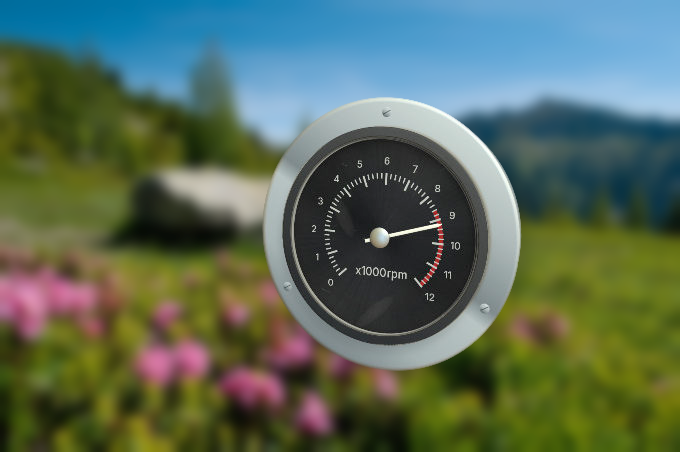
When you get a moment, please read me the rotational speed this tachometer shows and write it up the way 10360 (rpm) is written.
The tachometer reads 9200 (rpm)
